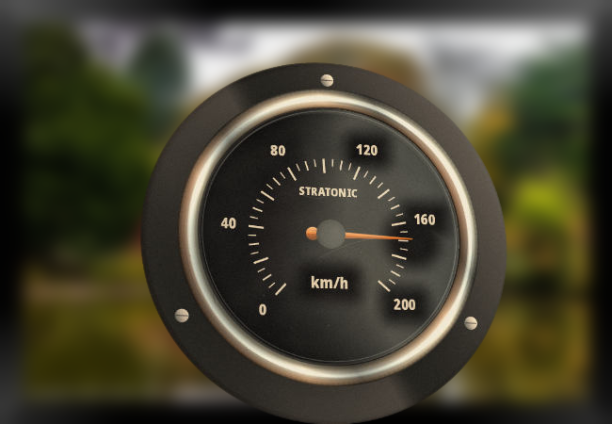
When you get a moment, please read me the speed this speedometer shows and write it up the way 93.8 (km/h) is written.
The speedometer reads 170 (km/h)
